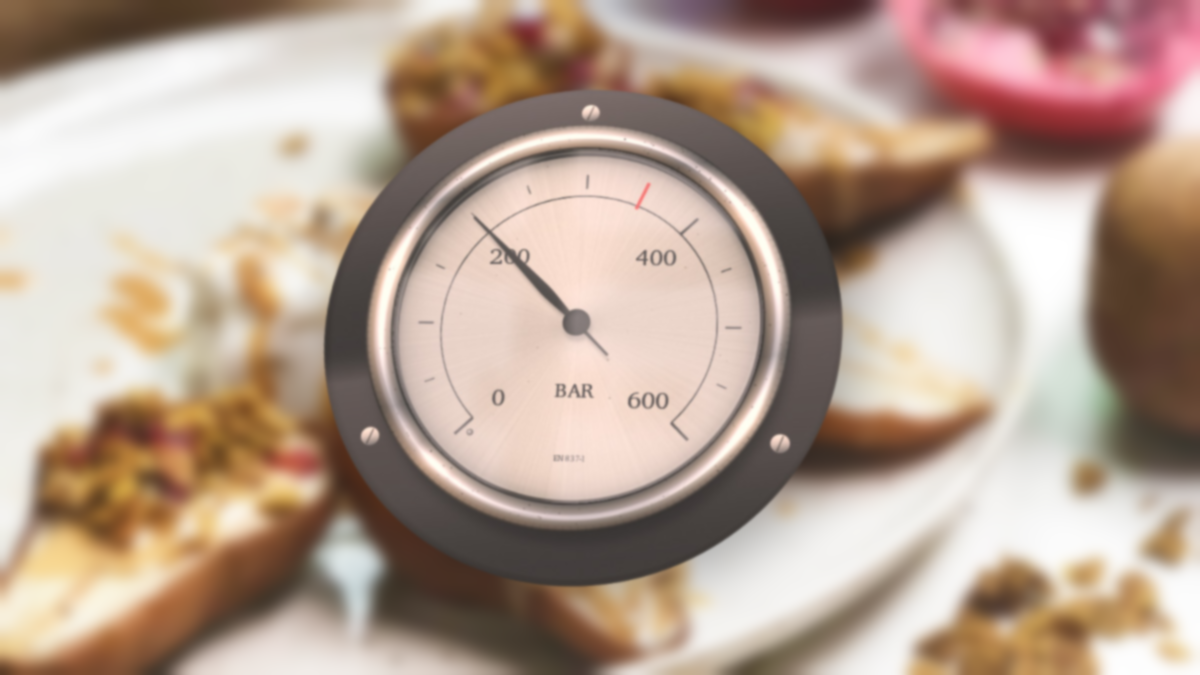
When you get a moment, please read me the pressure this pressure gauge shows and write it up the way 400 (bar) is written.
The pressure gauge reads 200 (bar)
